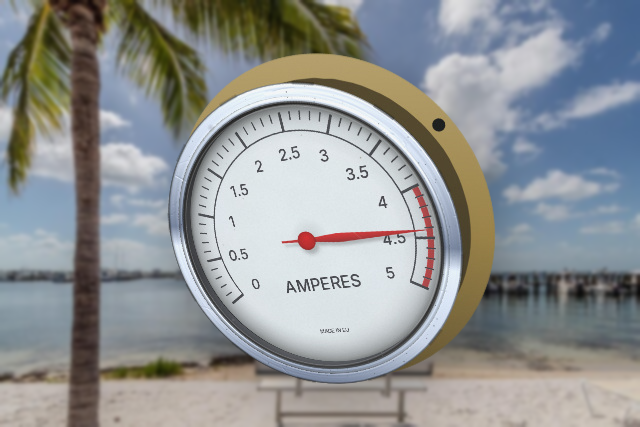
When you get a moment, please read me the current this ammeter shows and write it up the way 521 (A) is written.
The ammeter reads 4.4 (A)
